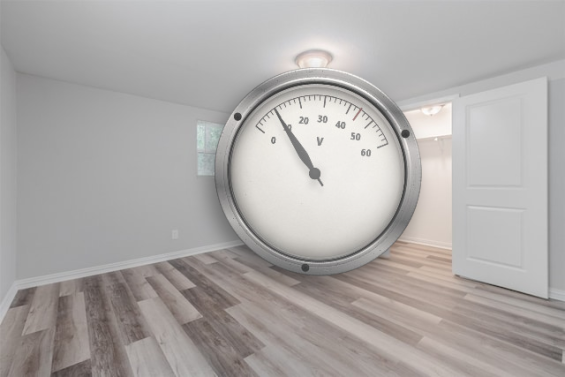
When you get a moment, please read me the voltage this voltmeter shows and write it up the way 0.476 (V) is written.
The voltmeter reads 10 (V)
